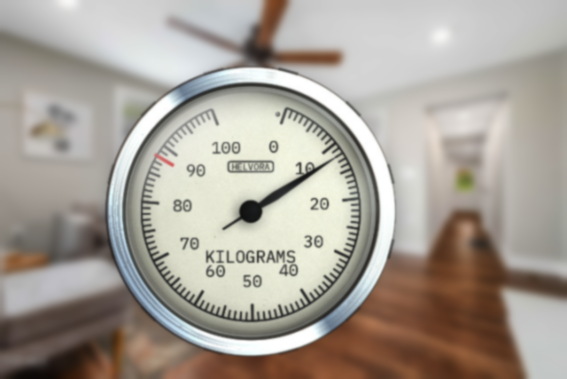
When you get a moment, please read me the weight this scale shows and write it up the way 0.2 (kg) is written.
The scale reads 12 (kg)
